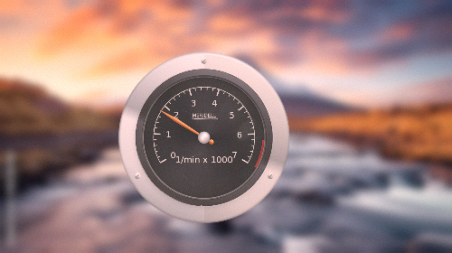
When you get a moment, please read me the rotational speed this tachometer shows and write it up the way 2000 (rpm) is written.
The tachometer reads 1800 (rpm)
